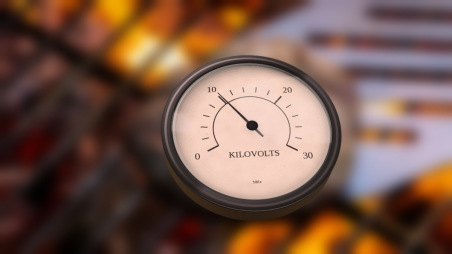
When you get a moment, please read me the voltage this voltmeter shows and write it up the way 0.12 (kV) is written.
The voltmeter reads 10 (kV)
